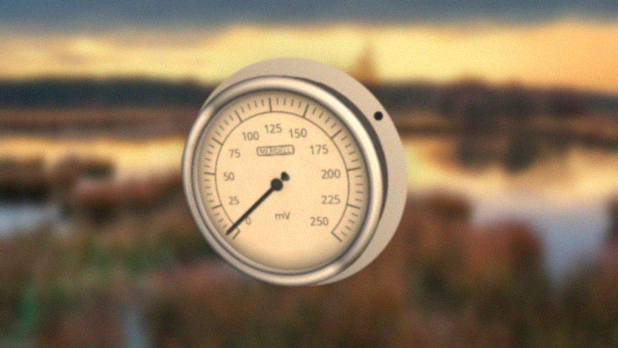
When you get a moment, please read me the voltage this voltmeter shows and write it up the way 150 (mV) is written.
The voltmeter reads 5 (mV)
